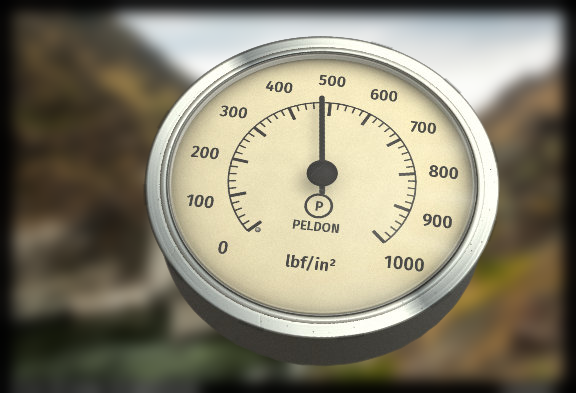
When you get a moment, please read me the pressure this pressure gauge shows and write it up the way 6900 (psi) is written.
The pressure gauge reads 480 (psi)
